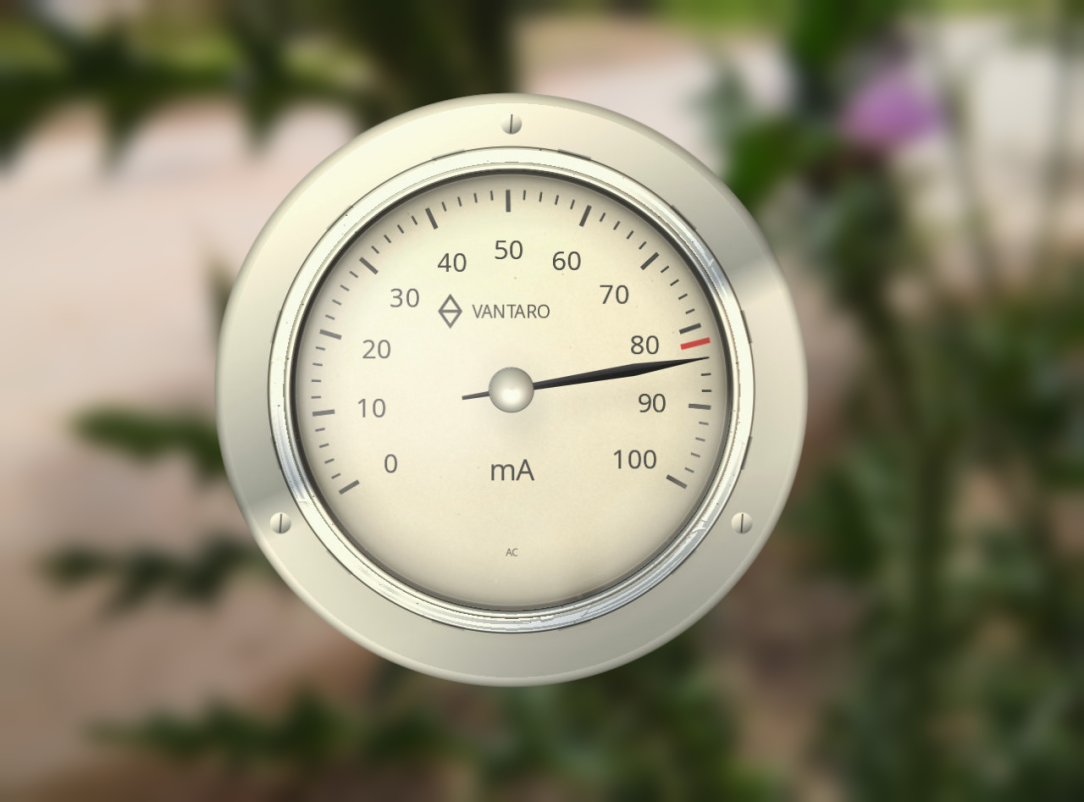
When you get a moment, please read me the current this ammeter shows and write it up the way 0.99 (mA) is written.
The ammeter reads 84 (mA)
